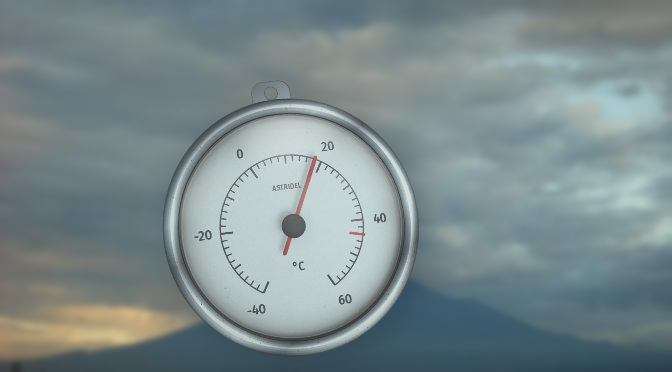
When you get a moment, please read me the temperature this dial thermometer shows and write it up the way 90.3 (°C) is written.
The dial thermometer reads 18 (°C)
